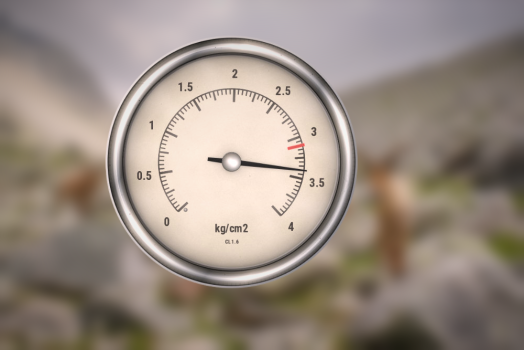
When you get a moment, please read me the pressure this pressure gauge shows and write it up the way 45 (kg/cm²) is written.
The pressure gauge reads 3.4 (kg/cm²)
